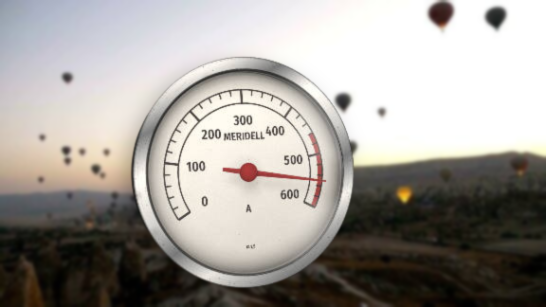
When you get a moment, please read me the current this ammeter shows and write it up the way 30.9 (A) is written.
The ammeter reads 550 (A)
